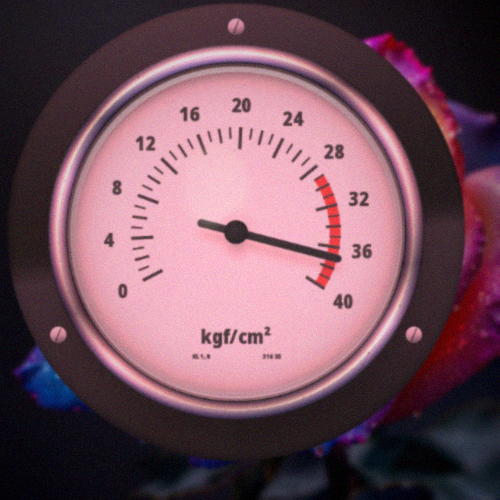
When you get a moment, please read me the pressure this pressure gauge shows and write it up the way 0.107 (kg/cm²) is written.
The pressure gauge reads 37 (kg/cm²)
